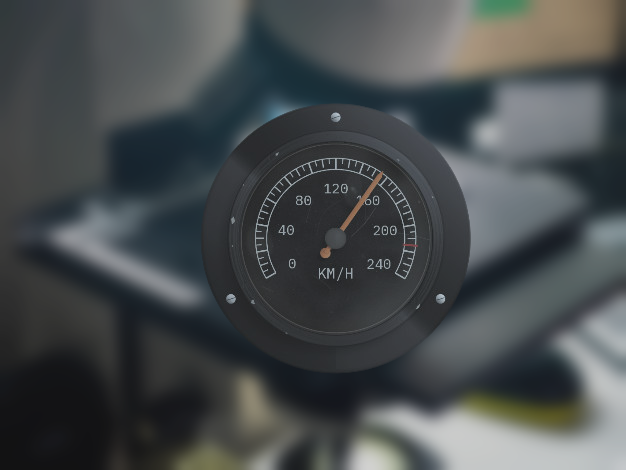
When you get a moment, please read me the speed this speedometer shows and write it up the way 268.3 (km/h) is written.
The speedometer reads 155 (km/h)
